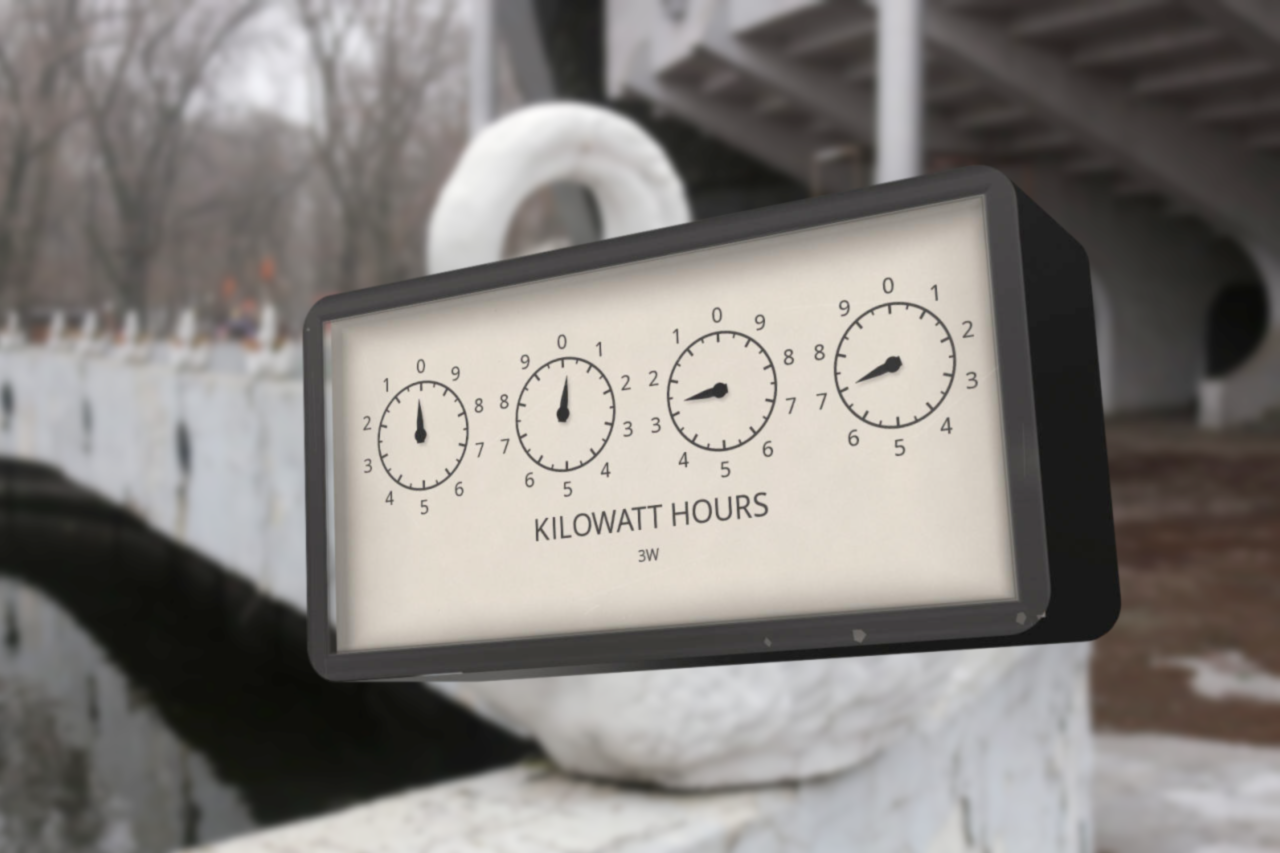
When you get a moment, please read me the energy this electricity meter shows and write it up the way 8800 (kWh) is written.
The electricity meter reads 27 (kWh)
